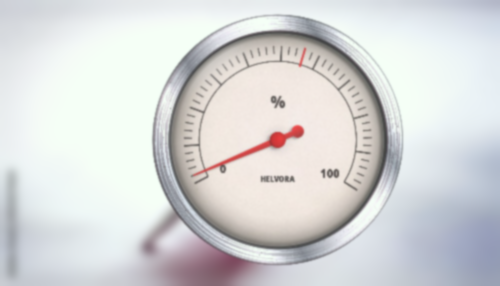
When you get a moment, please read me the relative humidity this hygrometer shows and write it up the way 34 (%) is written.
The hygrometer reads 2 (%)
